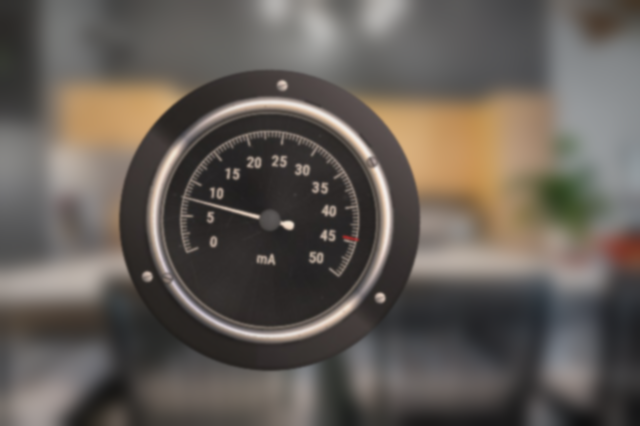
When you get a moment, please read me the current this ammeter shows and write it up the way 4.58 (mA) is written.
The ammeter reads 7.5 (mA)
